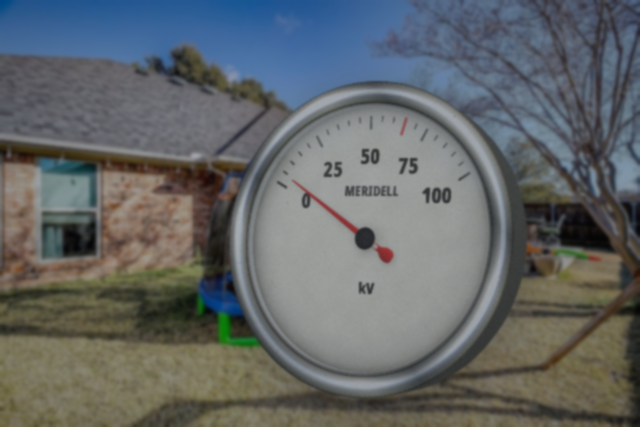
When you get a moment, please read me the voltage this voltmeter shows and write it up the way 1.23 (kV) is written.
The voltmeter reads 5 (kV)
